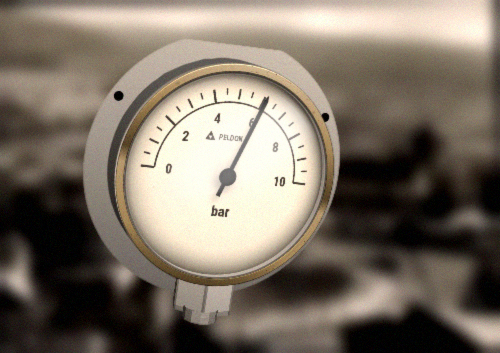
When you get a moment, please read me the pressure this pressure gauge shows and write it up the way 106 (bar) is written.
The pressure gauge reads 6 (bar)
